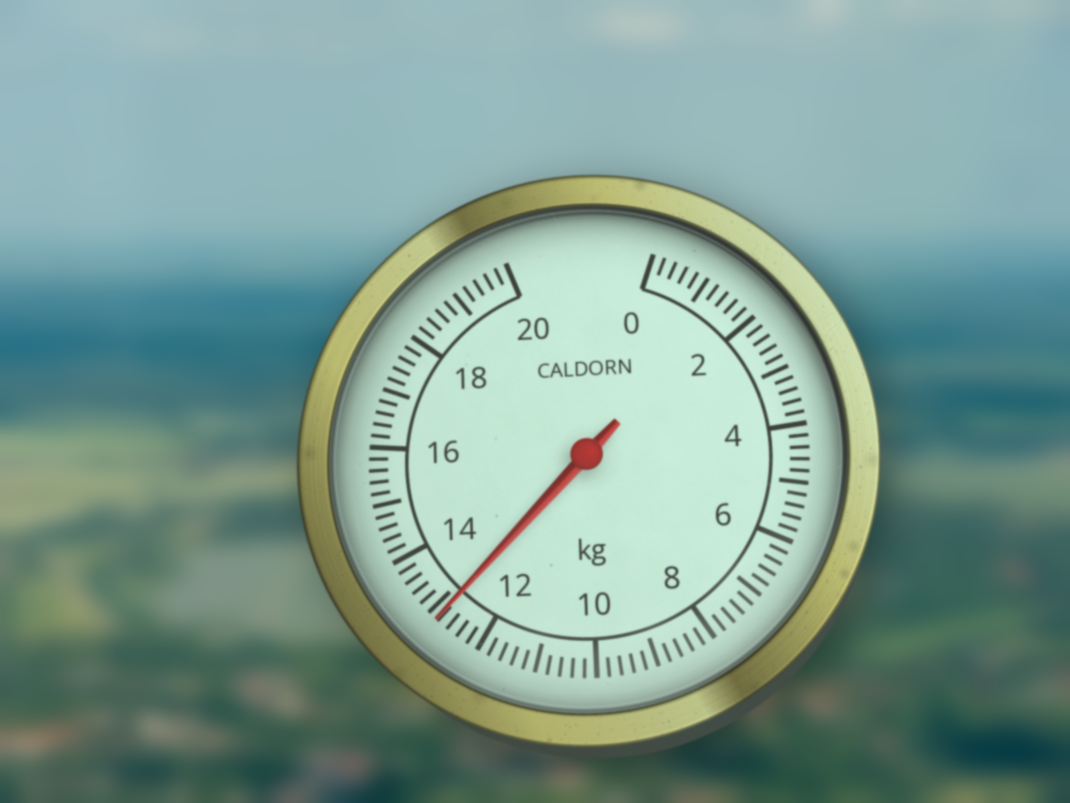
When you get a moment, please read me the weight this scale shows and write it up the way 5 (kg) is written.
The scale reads 12.8 (kg)
